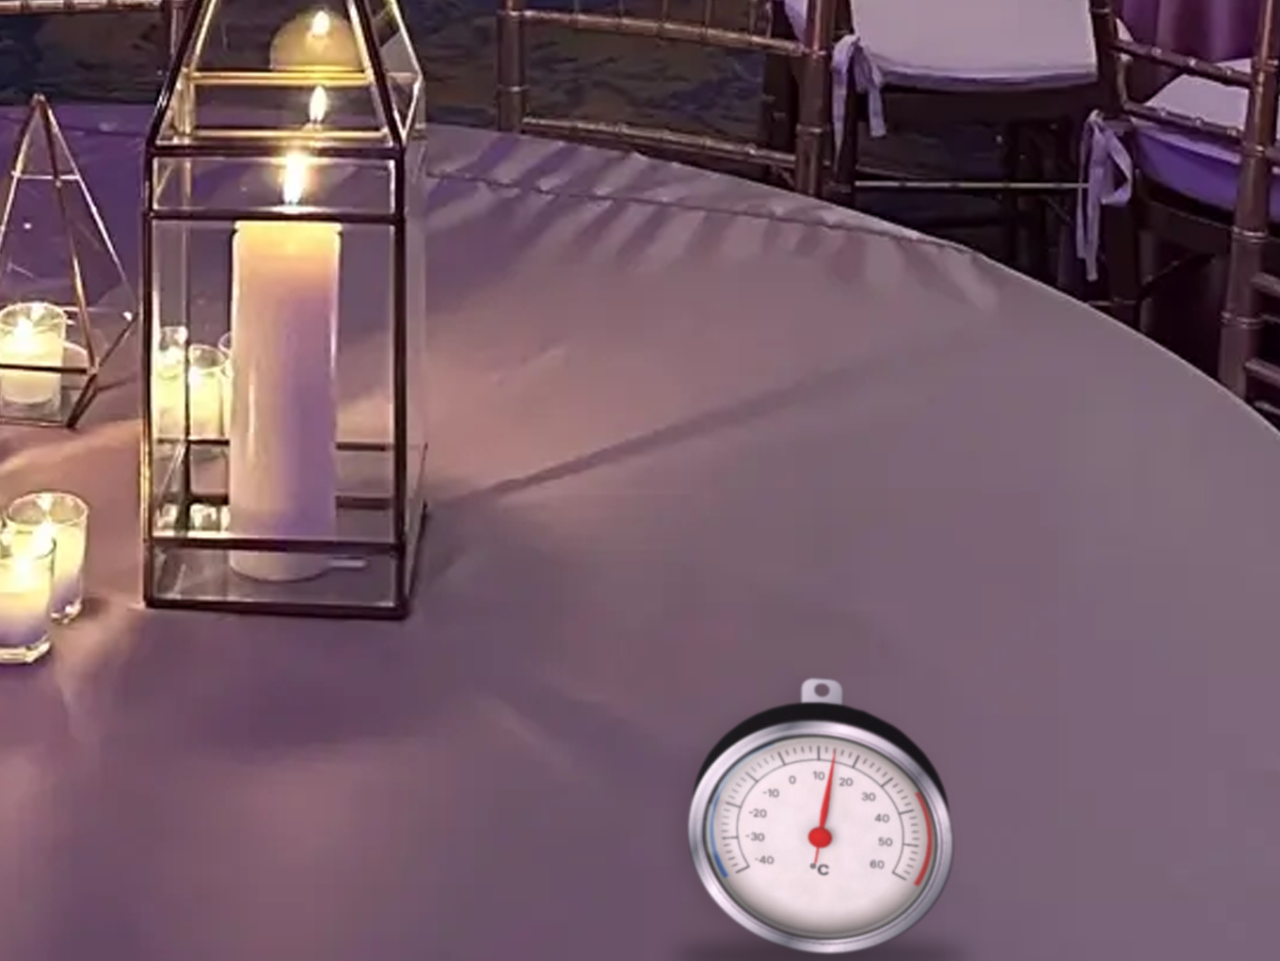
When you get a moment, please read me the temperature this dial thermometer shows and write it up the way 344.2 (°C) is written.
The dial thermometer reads 14 (°C)
